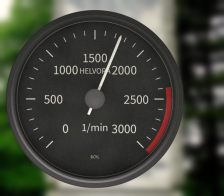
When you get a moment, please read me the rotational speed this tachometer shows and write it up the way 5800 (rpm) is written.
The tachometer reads 1750 (rpm)
